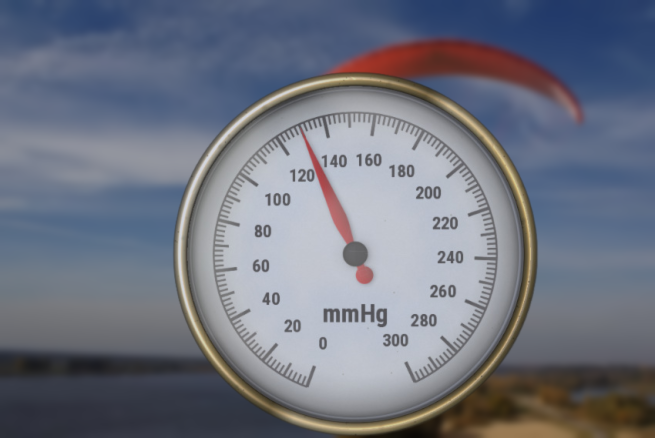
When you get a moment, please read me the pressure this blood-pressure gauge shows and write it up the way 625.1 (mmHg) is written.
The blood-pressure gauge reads 130 (mmHg)
